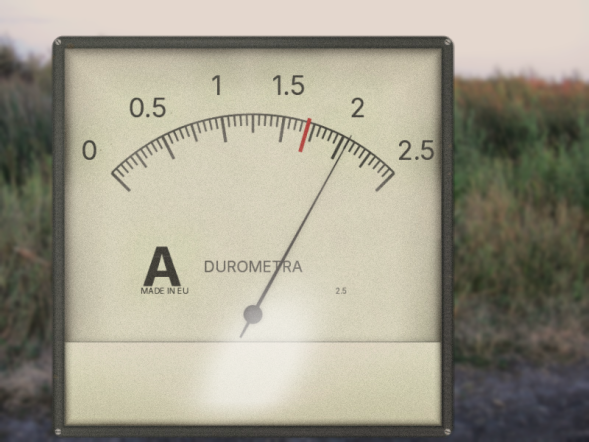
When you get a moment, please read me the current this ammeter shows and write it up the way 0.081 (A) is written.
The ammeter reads 2.05 (A)
